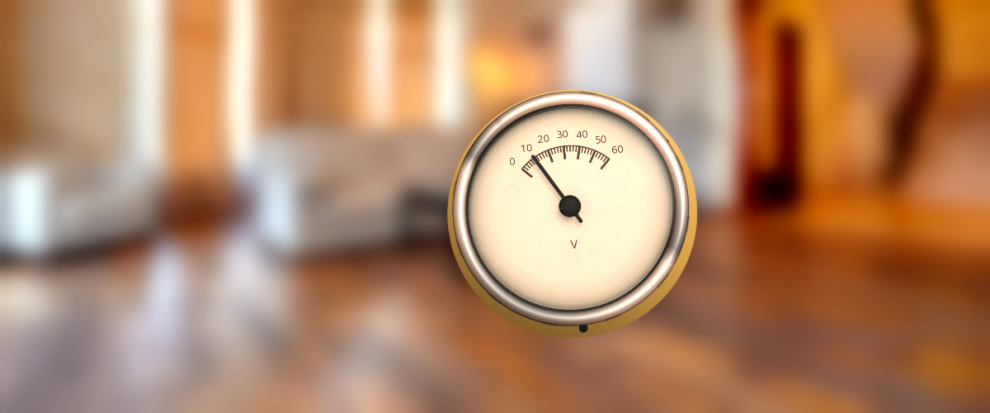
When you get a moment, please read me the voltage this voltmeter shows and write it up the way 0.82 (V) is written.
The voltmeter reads 10 (V)
